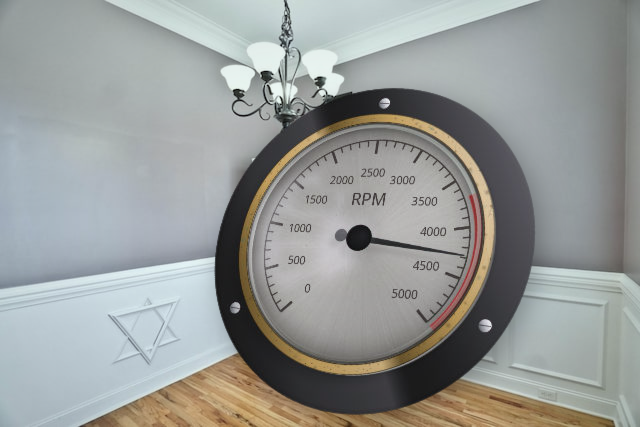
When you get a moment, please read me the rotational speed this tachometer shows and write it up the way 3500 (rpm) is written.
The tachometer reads 4300 (rpm)
